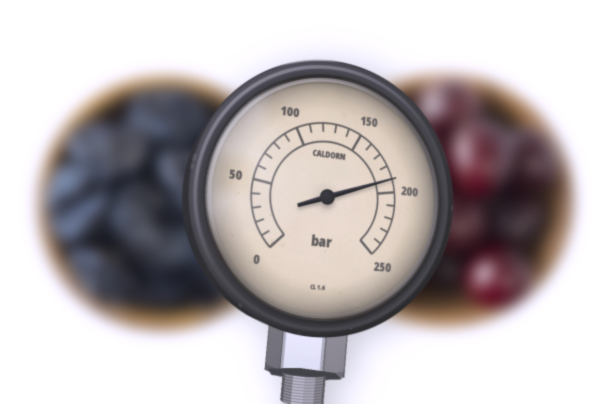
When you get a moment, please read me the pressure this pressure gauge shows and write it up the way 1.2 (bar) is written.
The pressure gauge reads 190 (bar)
